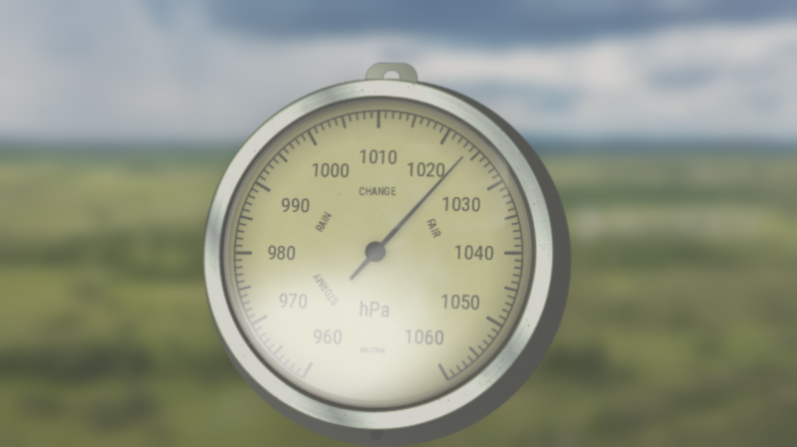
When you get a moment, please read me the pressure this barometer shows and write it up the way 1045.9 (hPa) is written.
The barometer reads 1024 (hPa)
